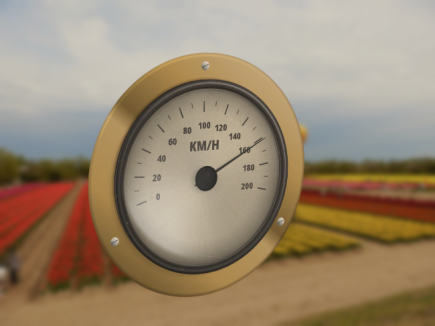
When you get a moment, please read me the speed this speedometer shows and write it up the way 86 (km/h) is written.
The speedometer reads 160 (km/h)
